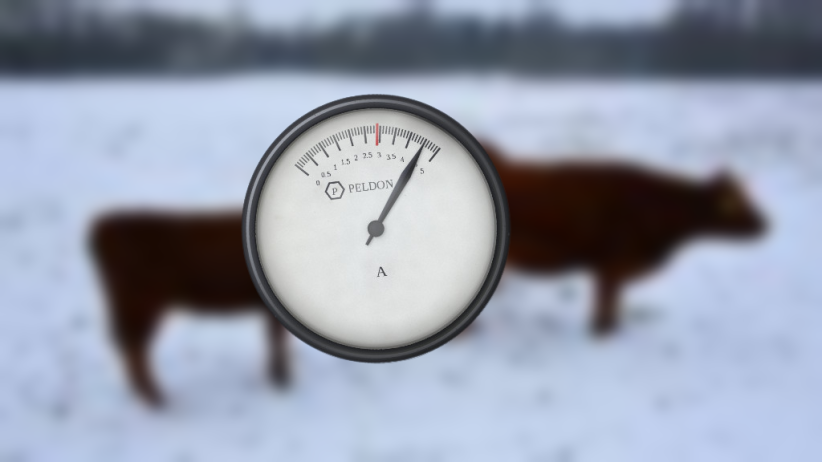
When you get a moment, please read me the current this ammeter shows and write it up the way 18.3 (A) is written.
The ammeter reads 4.5 (A)
